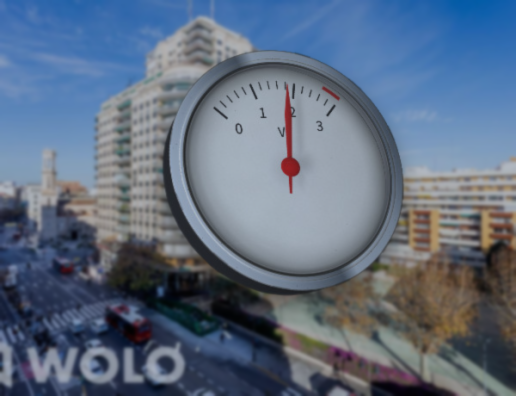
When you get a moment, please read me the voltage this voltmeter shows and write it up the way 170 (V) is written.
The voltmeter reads 1.8 (V)
